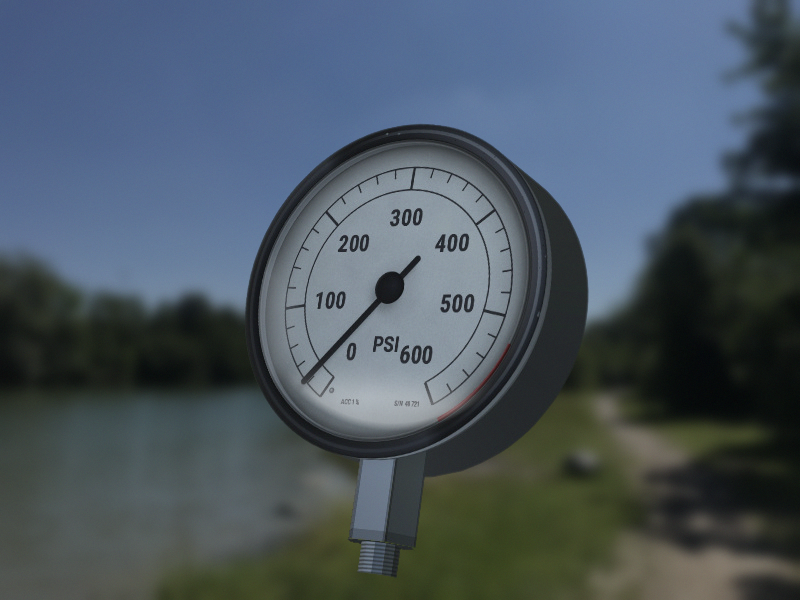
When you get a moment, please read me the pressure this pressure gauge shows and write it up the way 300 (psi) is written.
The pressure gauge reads 20 (psi)
